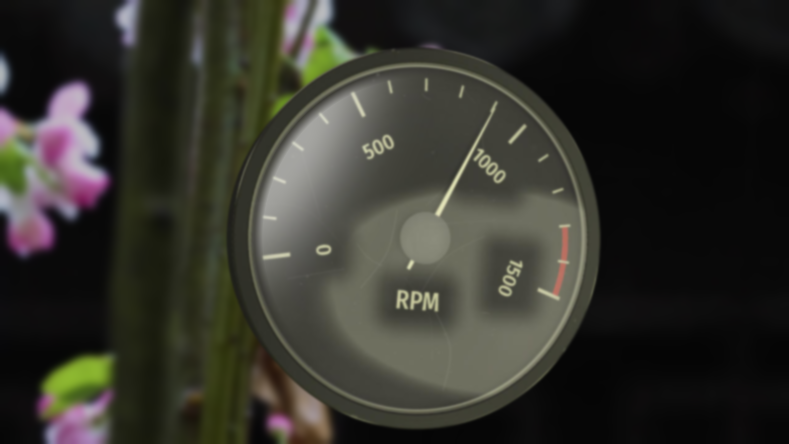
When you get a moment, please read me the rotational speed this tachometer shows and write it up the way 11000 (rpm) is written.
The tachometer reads 900 (rpm)
